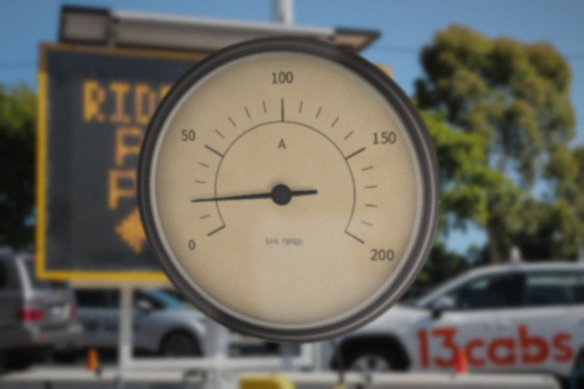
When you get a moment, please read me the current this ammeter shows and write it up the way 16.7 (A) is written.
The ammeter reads 20 (A)
